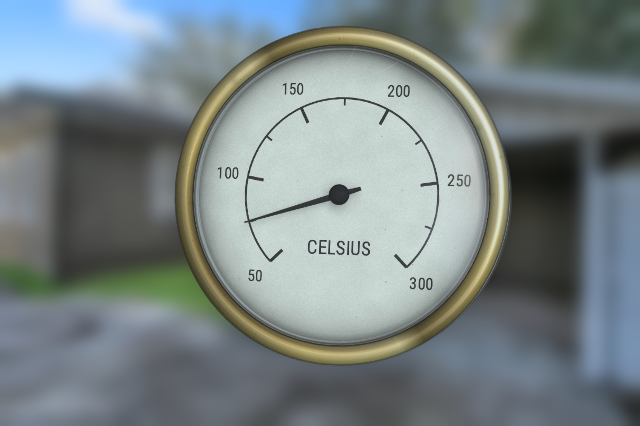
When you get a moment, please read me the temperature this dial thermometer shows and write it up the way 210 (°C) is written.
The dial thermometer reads 75 (°C)
